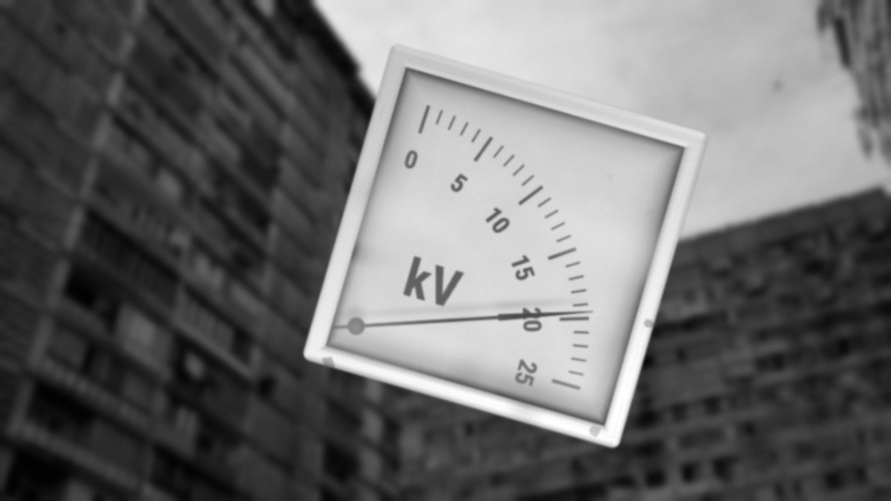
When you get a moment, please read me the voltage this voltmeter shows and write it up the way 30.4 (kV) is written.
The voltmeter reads 19.5 (kV)
